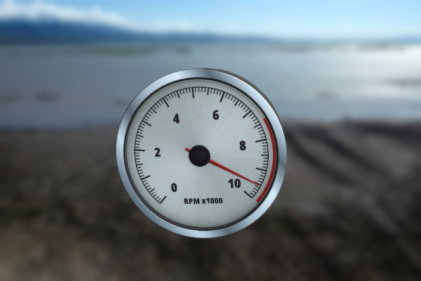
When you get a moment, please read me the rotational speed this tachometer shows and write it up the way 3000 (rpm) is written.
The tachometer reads 9500 (rpm)
